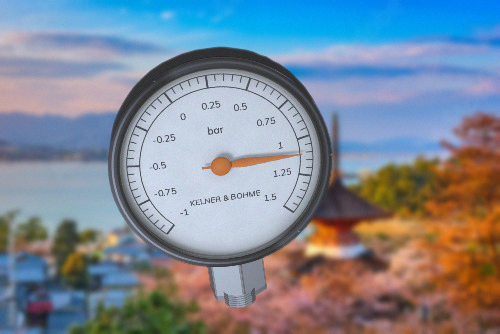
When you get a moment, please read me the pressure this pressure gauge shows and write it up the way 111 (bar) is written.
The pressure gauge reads 1.1 (bar)
